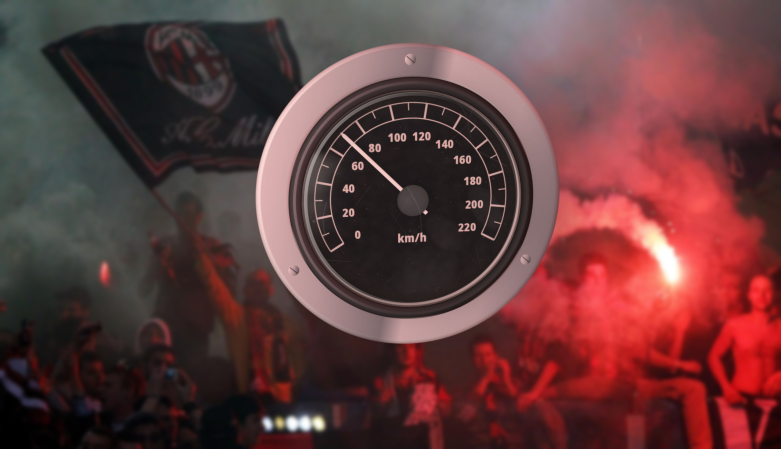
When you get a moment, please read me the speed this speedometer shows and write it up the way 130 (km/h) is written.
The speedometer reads 70 (km/h)
